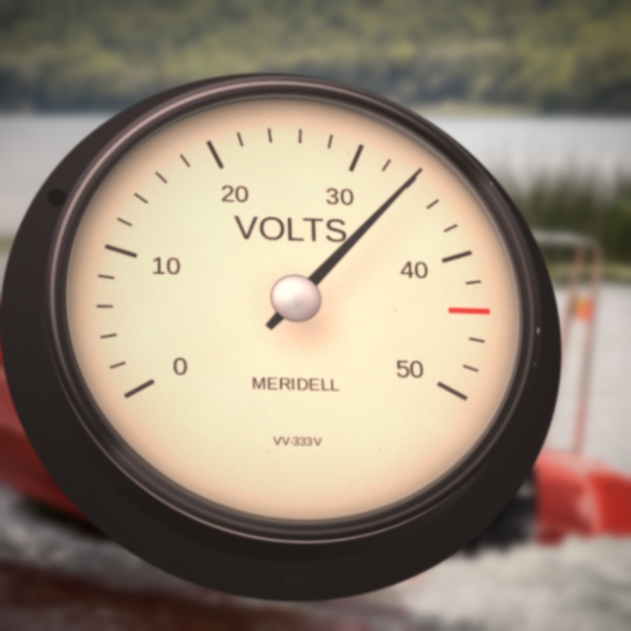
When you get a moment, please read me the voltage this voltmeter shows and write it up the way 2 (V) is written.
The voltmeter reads 34 (V)
